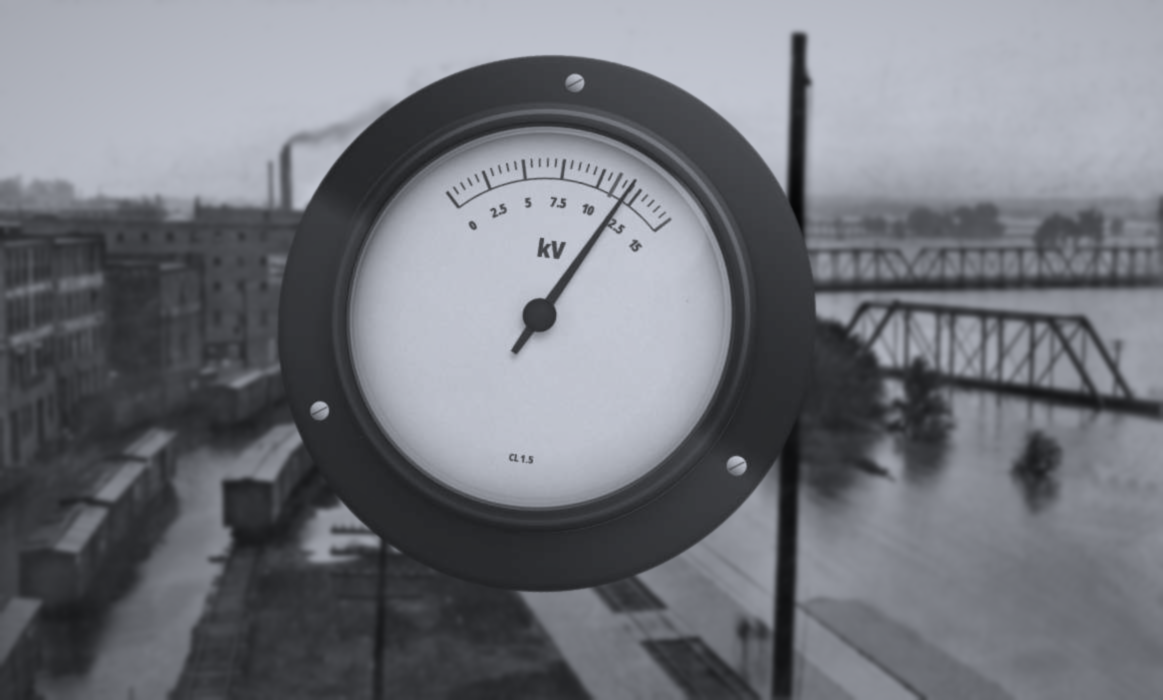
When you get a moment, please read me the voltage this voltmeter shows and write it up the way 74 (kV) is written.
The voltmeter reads 12 (kV)
